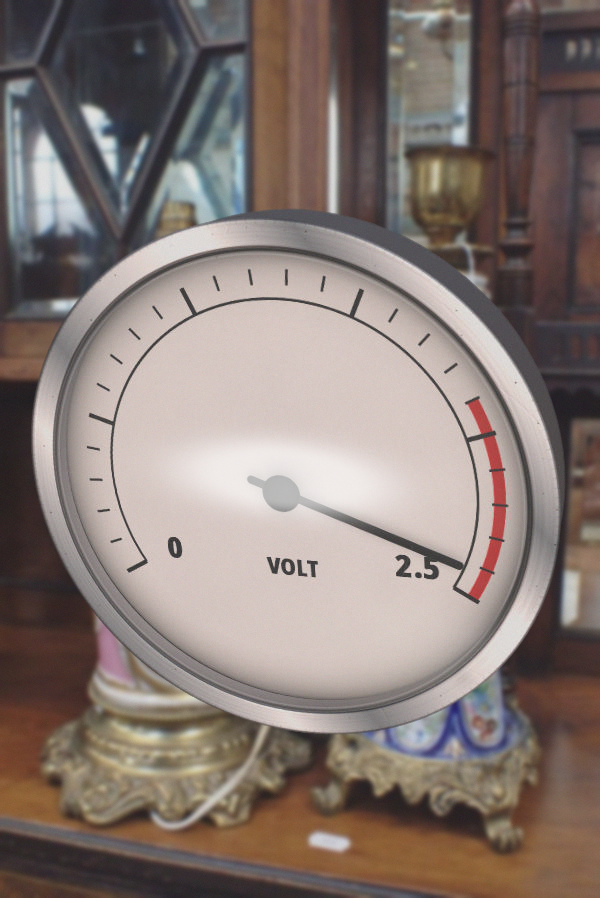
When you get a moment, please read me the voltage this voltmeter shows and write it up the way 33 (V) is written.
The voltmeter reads 2.4 (V)
